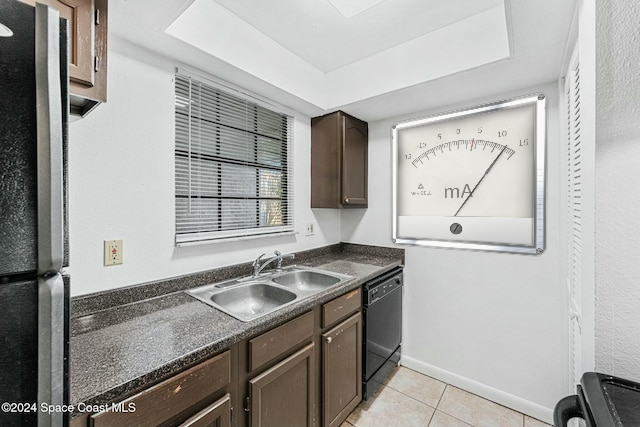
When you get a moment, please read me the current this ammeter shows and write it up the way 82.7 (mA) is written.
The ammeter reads 12.5 (mA)
